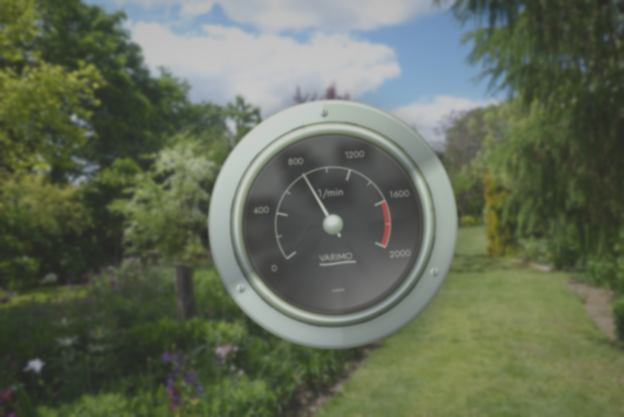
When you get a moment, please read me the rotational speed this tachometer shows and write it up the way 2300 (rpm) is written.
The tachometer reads 800 (rpm)
